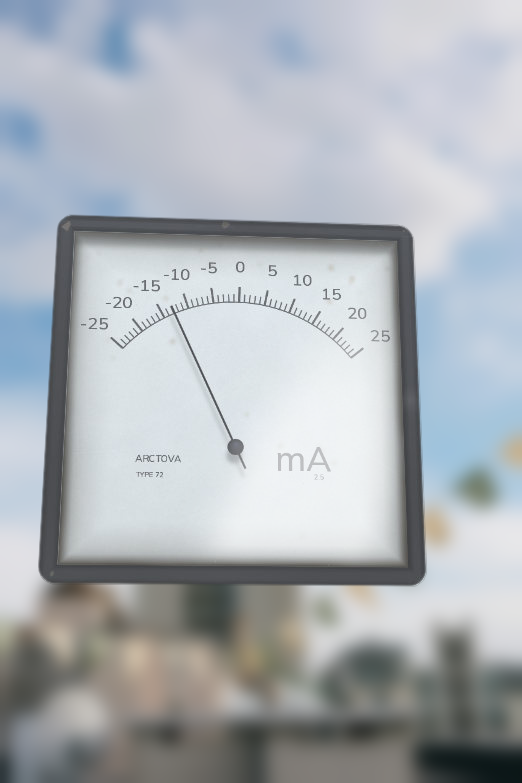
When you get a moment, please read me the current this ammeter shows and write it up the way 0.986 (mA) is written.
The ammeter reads -13 (mA)
